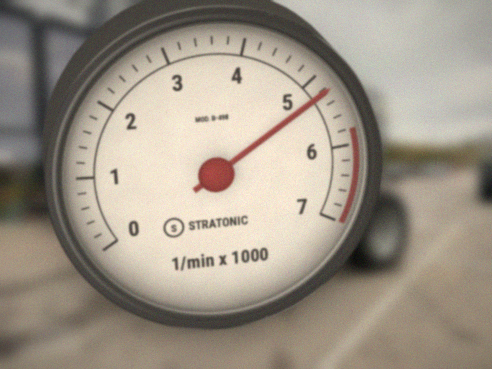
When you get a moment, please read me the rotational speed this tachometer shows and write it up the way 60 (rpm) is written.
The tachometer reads 5200 (rpm)
